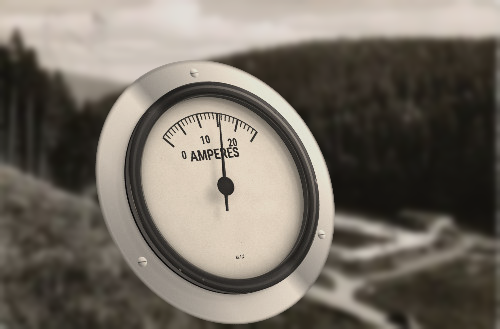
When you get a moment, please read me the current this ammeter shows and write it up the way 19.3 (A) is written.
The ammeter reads 15 (A)
